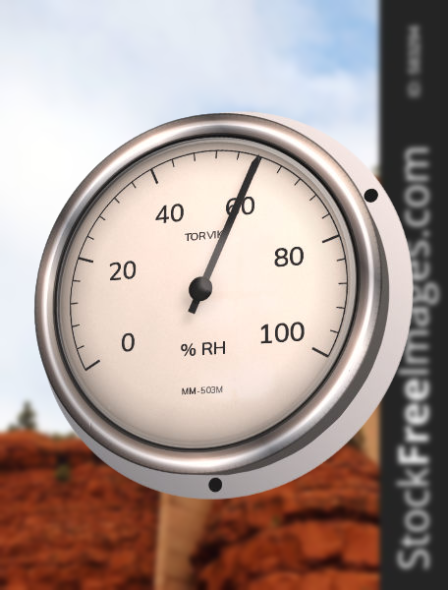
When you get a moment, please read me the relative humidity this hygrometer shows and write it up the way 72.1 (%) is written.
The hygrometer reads 60 (%)
